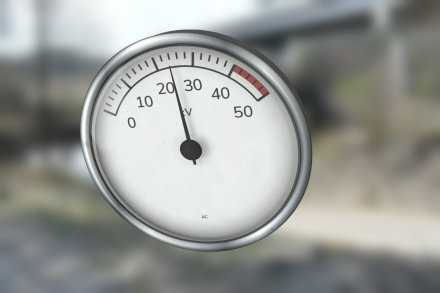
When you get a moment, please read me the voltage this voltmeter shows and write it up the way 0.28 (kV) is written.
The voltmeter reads 24 (kV)
